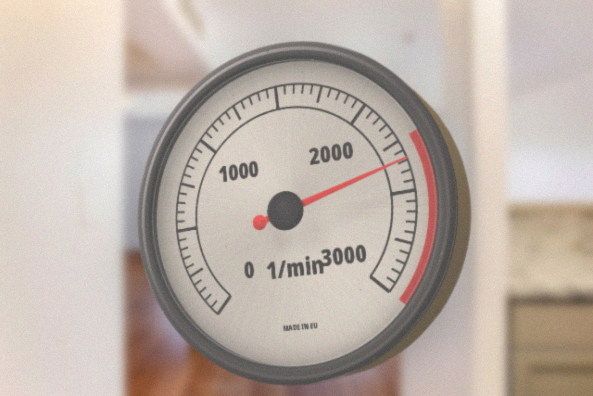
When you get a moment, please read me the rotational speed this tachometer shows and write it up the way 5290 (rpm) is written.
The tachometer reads 2350 (rpm)
